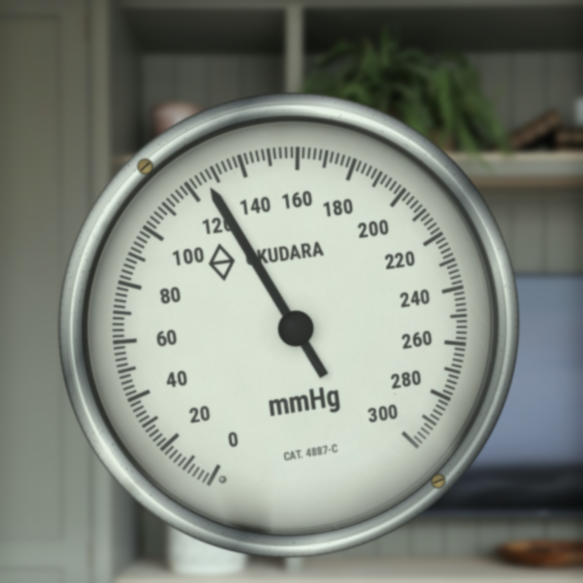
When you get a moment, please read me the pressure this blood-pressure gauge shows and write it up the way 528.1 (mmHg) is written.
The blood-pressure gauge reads 126 (mmHg)
